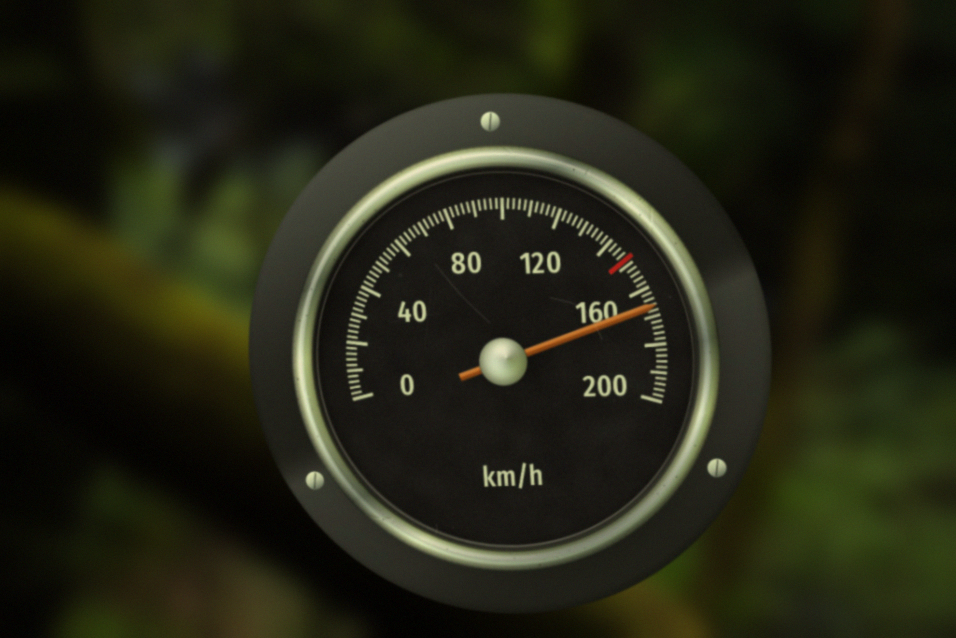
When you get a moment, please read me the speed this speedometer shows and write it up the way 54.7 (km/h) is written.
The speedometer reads 166 (km/h)
